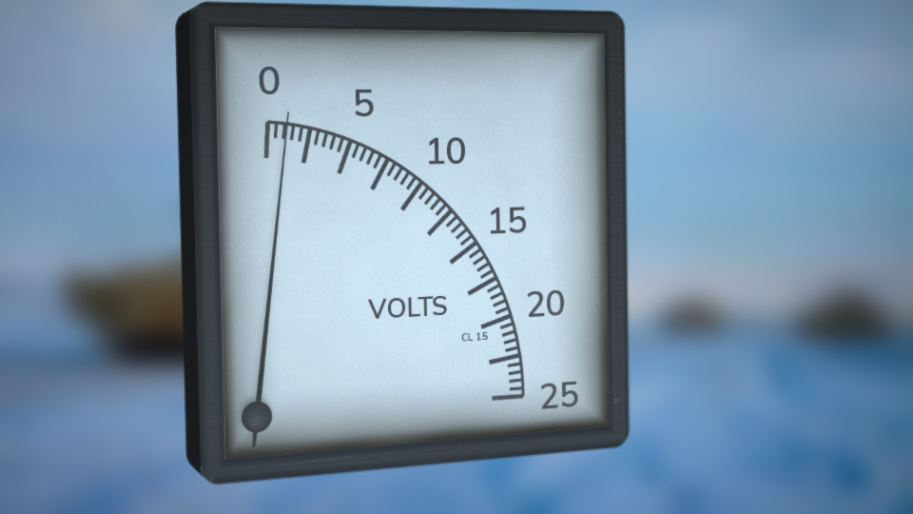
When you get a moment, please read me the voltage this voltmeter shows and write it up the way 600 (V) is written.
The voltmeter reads 1 (V)
